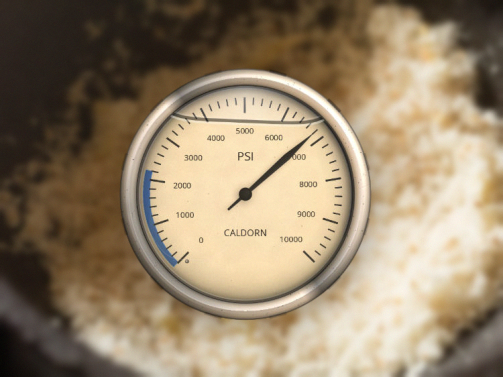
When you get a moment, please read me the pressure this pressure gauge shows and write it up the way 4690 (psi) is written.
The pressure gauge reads 6800 (psi)
